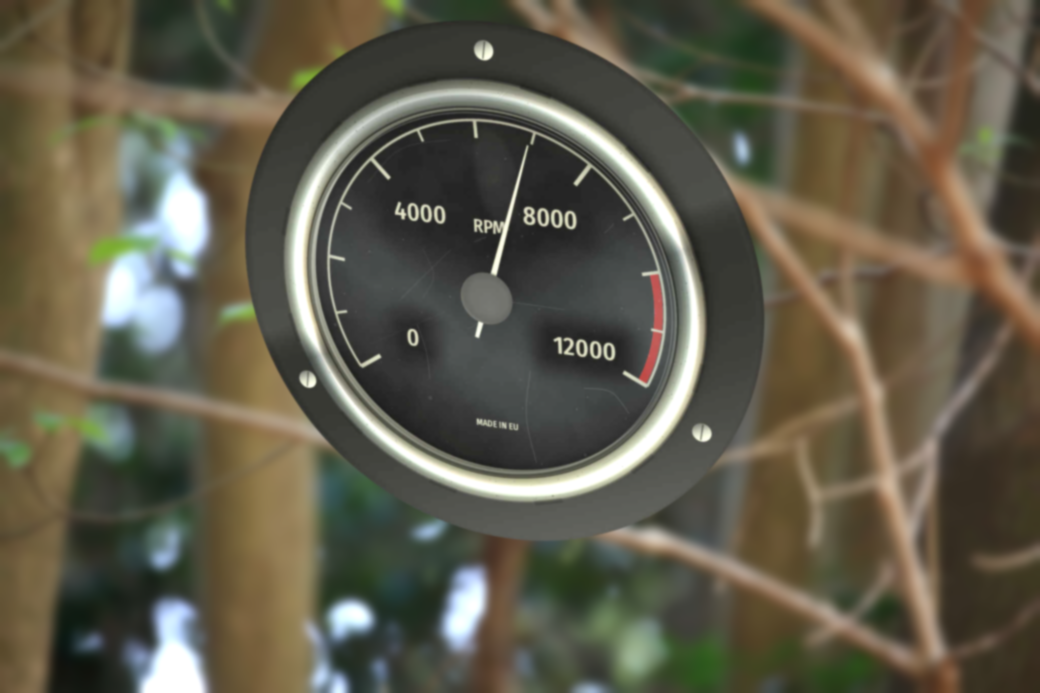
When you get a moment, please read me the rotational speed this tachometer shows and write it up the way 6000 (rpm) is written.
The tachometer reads 7000 (rpm)
